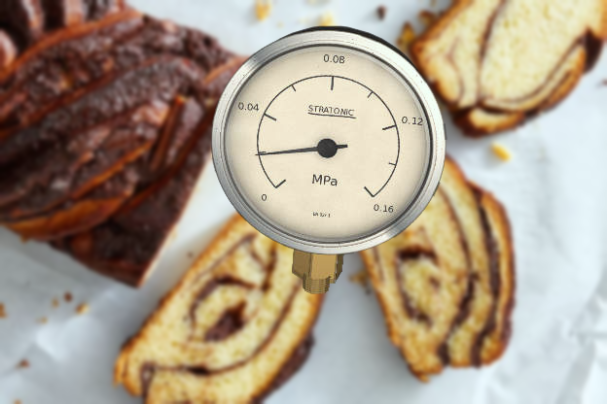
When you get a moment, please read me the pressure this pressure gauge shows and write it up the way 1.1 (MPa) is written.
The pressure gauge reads 0.02 (MPa)
